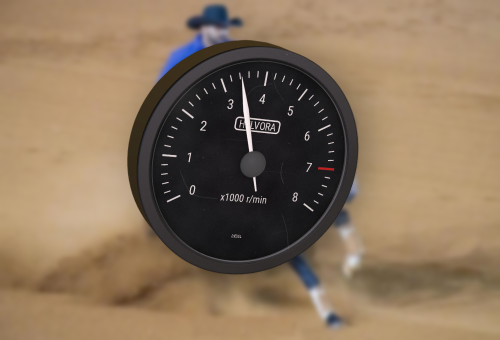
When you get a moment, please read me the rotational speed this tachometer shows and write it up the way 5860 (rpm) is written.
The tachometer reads 3400 (rpm)
